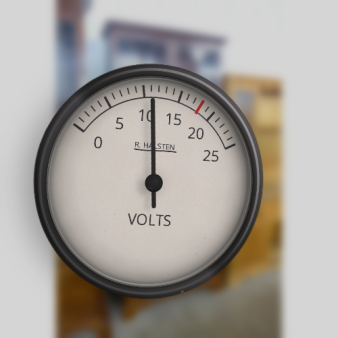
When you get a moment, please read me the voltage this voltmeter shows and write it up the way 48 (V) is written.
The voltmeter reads 11 (V)
